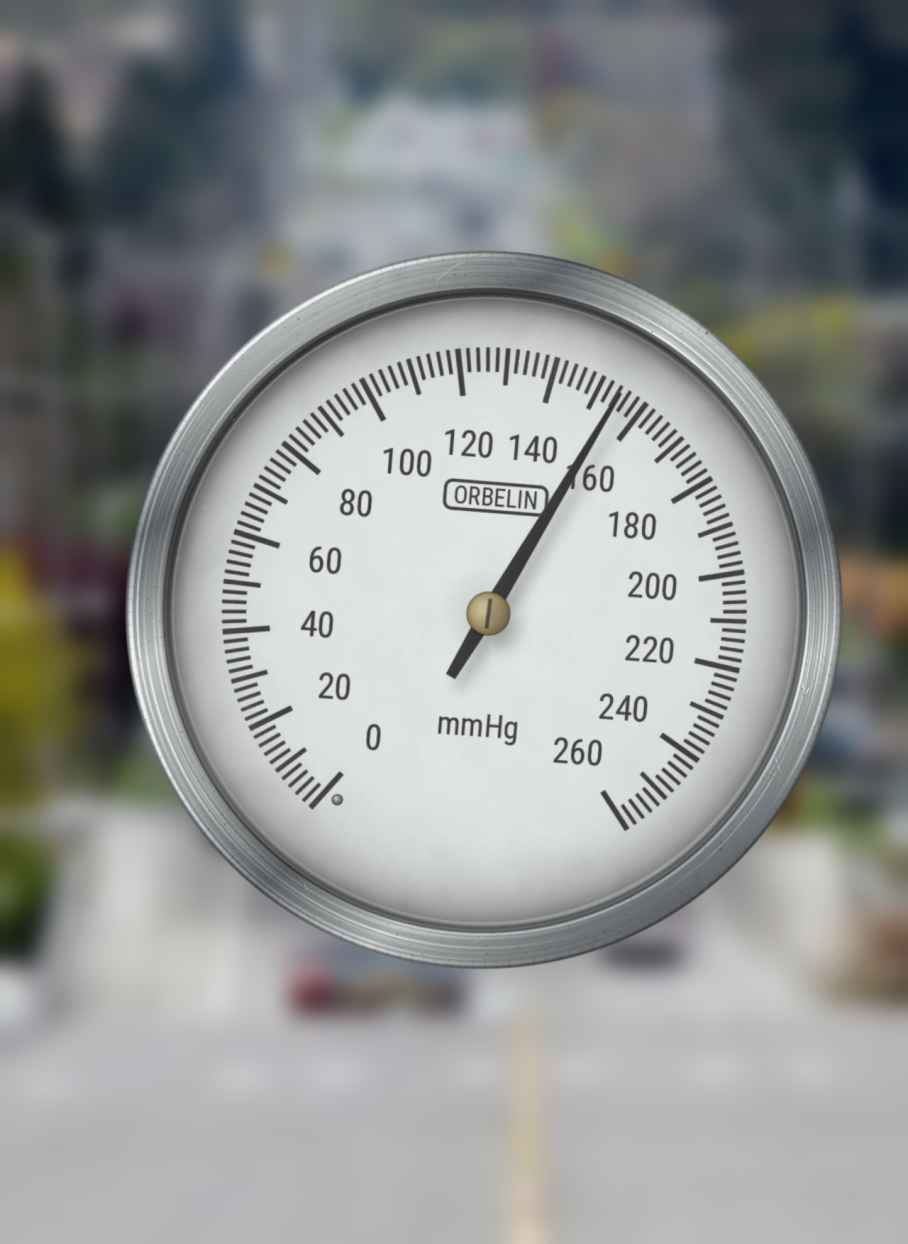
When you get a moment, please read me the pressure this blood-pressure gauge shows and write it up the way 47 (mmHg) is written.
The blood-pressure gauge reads 154 (mmHg)
